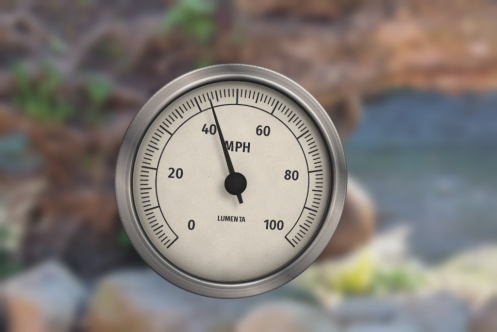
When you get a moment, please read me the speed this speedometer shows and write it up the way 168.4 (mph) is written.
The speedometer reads 43 (mph)
